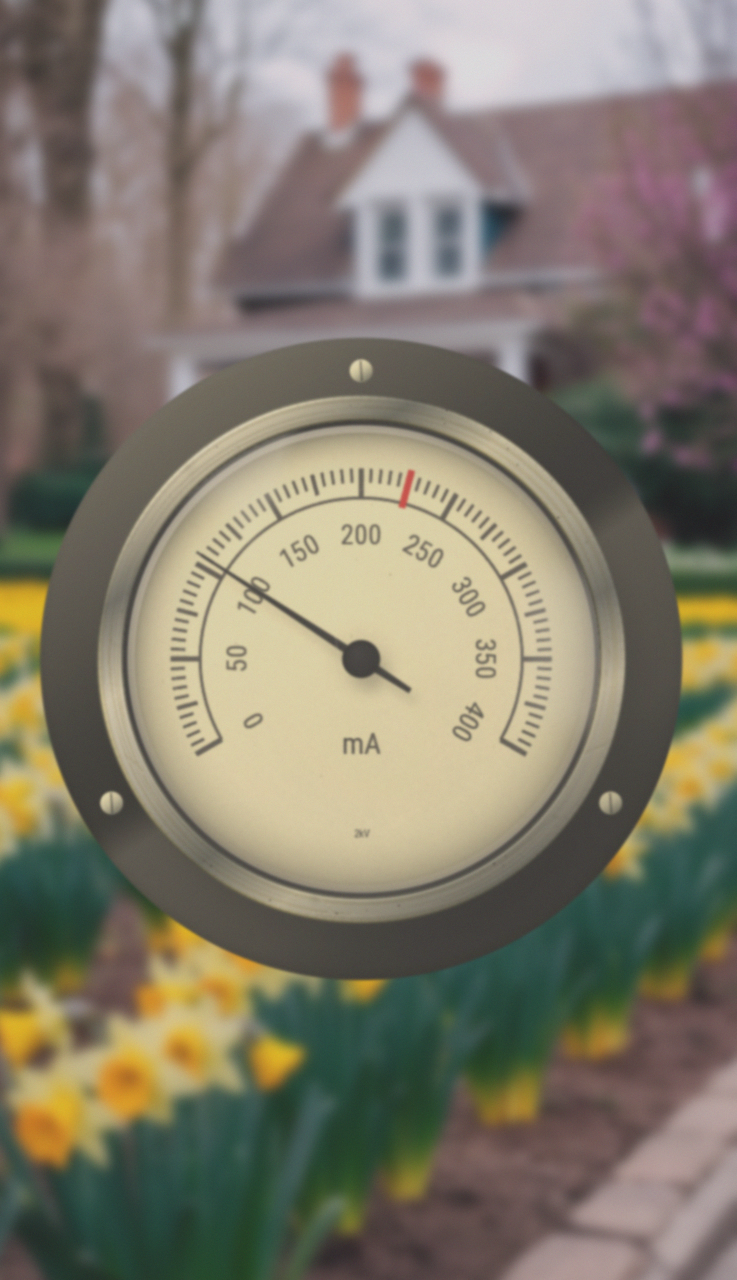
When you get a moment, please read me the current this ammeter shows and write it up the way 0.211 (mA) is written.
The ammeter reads 105 (mA)
